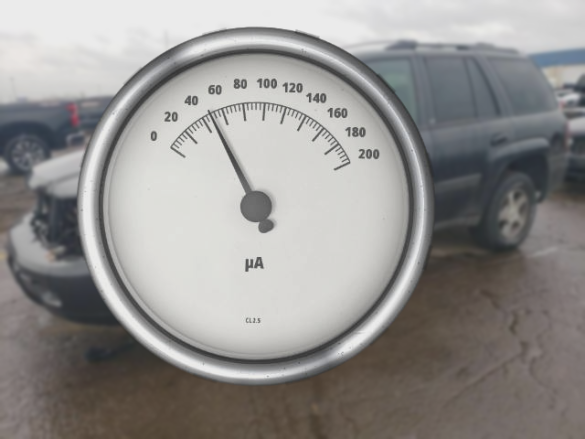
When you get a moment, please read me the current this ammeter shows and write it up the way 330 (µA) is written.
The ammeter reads 48 (µA)
